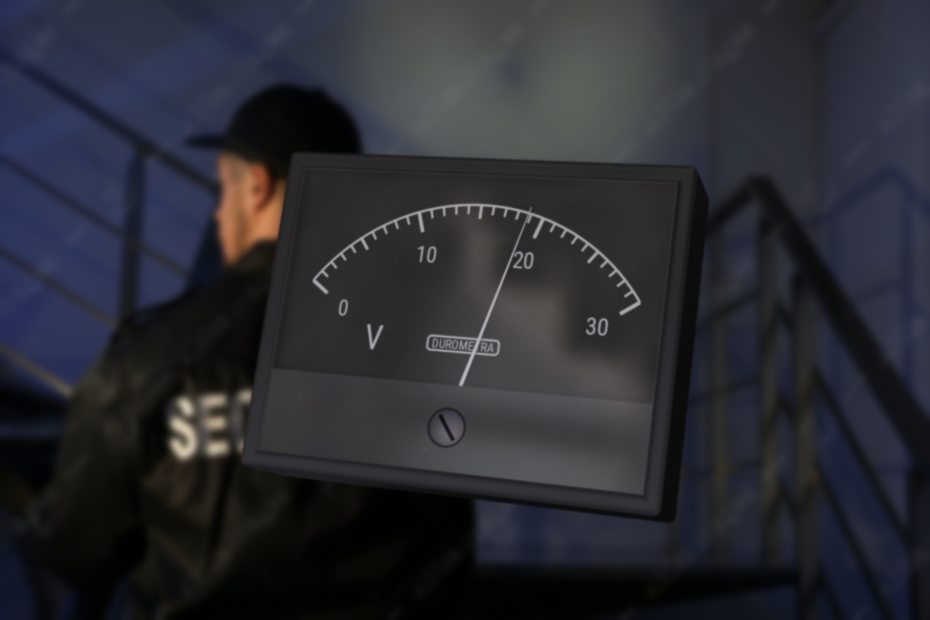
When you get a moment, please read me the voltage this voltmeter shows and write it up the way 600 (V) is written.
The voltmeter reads 19 (V)
